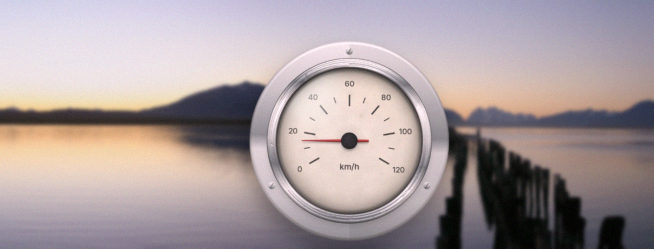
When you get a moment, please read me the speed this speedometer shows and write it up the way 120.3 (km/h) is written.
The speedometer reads 15 (km/h)
